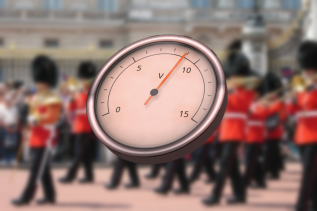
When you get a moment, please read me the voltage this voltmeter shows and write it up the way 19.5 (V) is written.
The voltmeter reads 9 (V)
